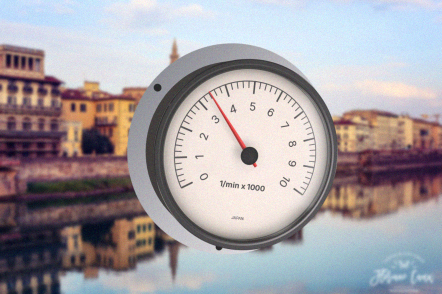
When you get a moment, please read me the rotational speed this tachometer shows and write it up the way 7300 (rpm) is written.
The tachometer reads 3400 (rpm)
